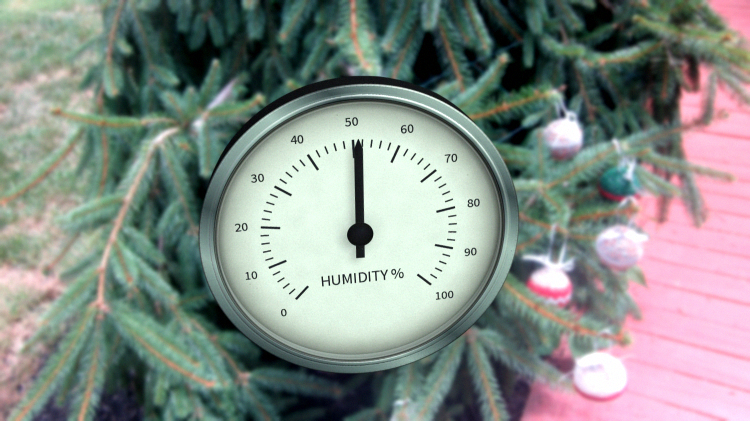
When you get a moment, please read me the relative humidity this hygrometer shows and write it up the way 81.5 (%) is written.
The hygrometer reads 51 (%)
